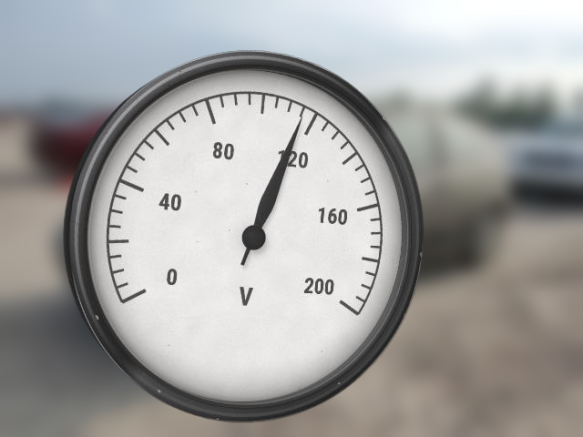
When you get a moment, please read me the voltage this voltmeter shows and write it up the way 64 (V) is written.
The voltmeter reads 115 (V)
